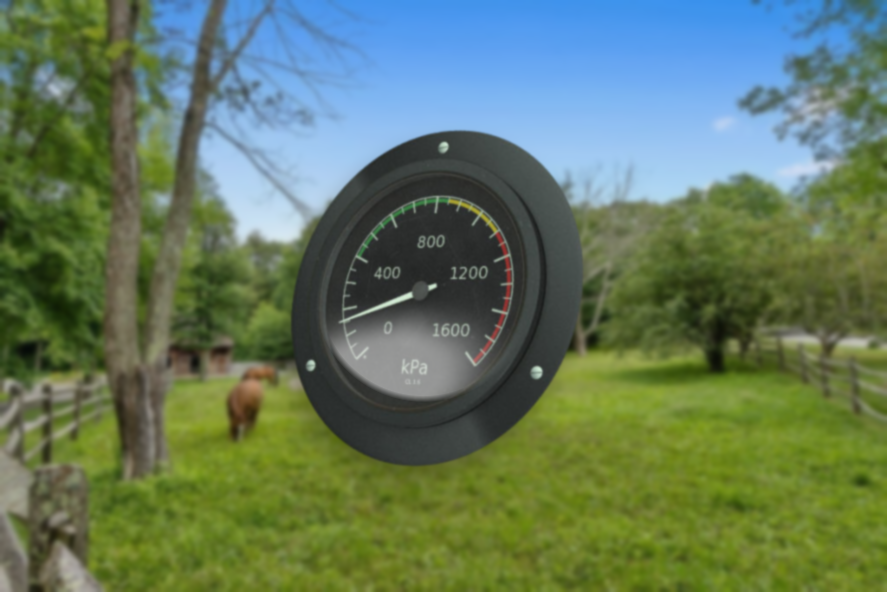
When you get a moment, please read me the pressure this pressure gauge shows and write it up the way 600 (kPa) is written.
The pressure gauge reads 150 (kPa)
